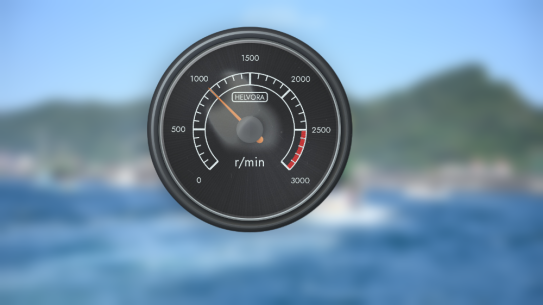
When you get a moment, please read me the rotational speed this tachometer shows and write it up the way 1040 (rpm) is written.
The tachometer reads 1000 (rpm)
